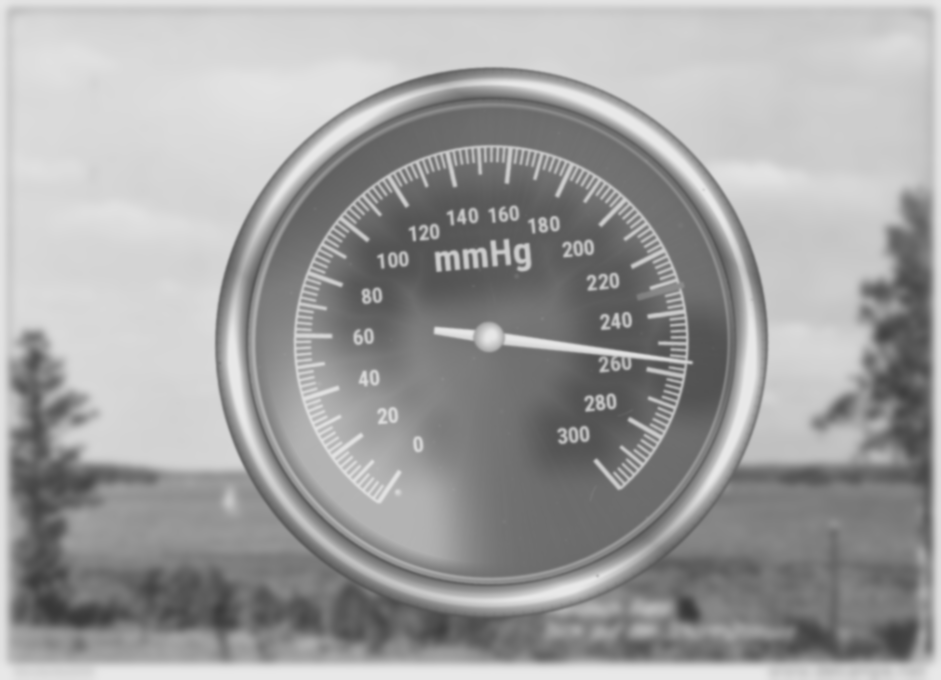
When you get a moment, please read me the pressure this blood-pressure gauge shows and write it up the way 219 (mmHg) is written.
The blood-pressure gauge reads 256 (mmHg)
